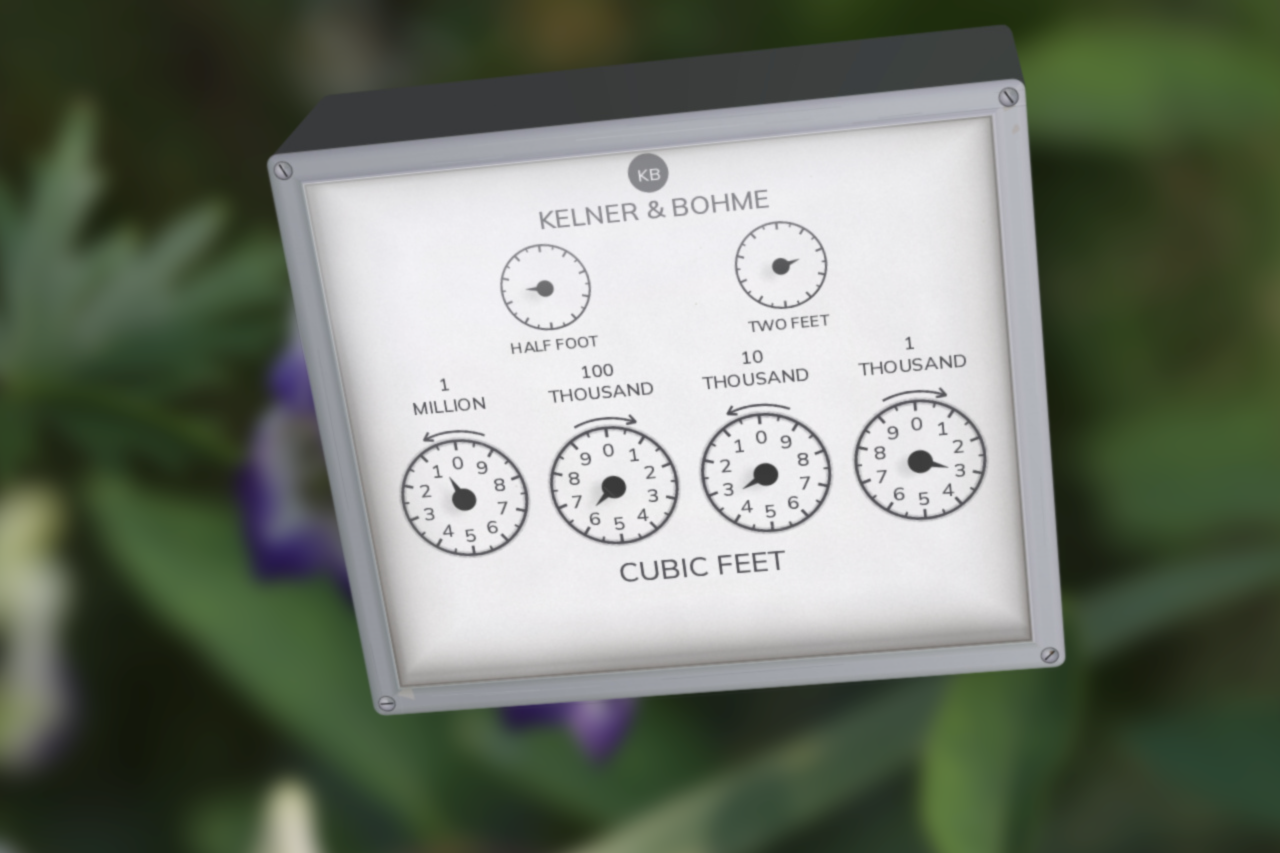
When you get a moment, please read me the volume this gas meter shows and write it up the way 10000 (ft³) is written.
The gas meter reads 63300 (ft³)
